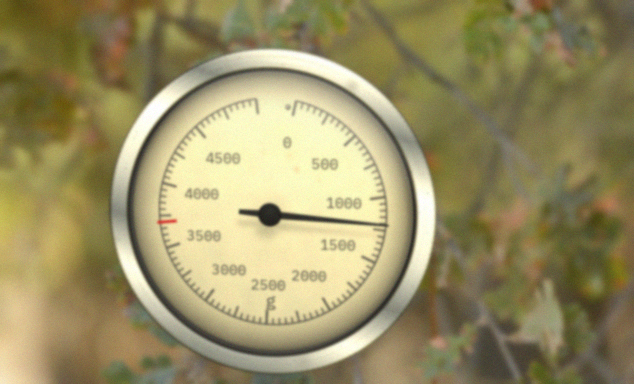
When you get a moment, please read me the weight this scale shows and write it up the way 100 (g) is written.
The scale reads 1200 (g)
